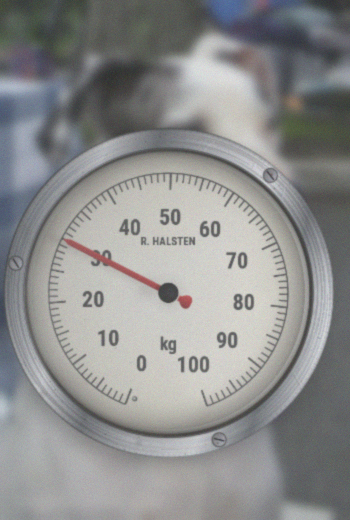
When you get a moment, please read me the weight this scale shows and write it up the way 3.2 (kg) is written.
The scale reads 30 (kg)
